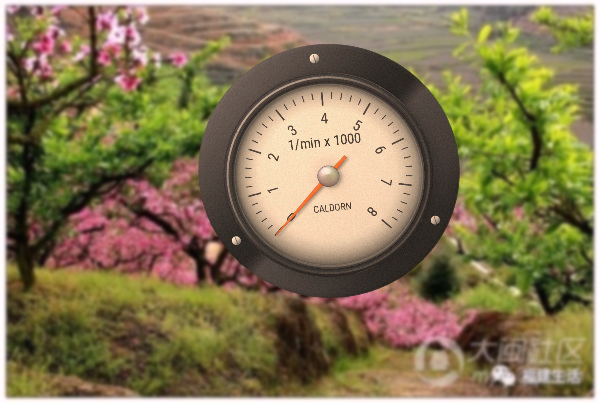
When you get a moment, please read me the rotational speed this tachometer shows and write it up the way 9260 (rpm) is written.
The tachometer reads 0 (rpm)
